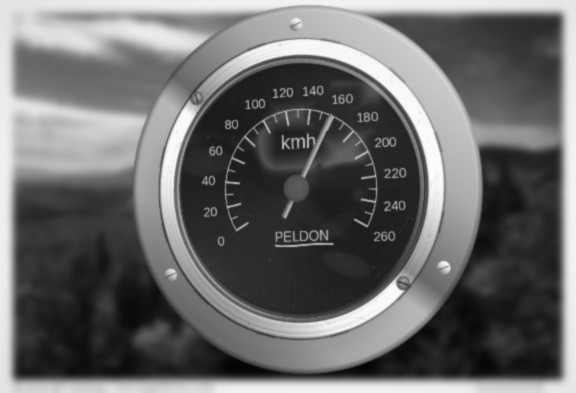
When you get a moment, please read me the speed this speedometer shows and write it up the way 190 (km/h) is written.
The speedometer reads 160 (km/h)
